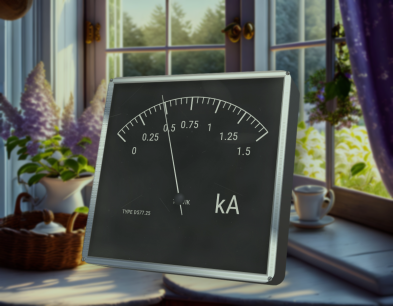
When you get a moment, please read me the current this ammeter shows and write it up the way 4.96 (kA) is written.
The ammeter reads 0.5 (kA)
